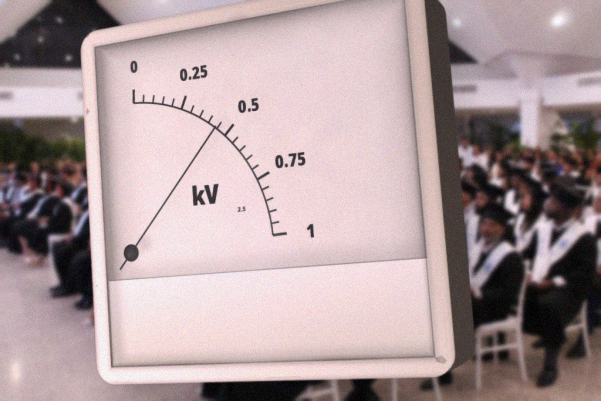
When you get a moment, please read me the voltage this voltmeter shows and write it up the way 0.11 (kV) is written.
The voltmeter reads 0.45 (kV)
